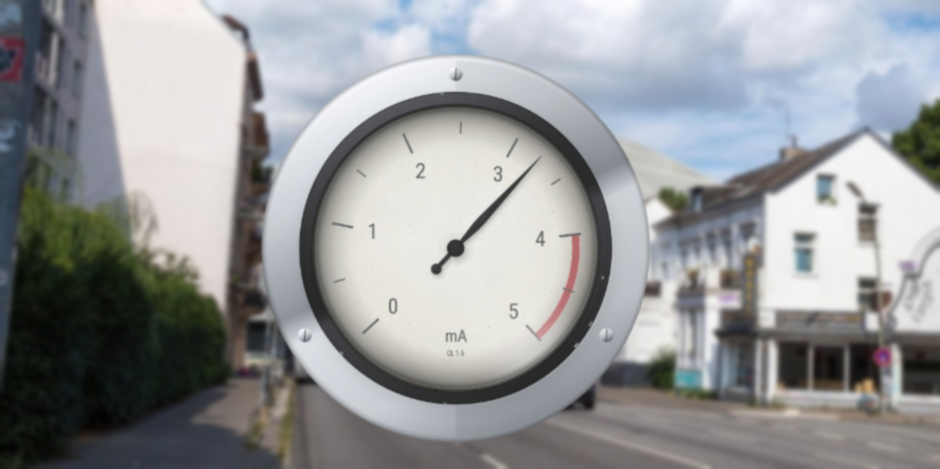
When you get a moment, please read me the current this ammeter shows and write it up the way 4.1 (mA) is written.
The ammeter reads 3.25 (mA)
